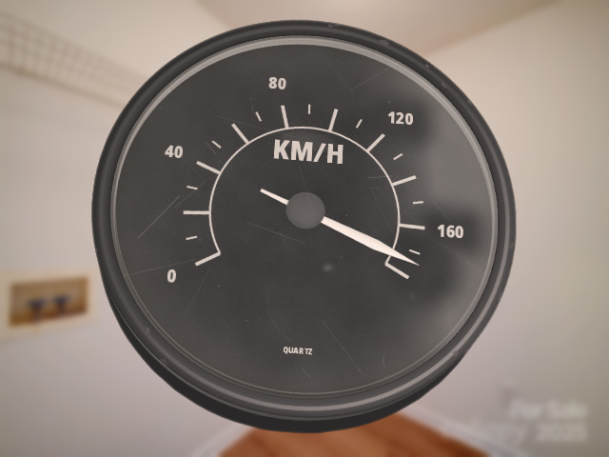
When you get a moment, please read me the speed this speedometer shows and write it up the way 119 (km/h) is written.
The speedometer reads 175 (km/h)
